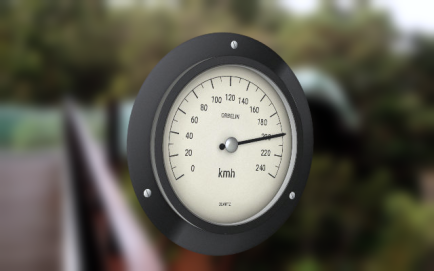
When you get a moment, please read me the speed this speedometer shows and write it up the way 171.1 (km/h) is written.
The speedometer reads 200 (km/h)
